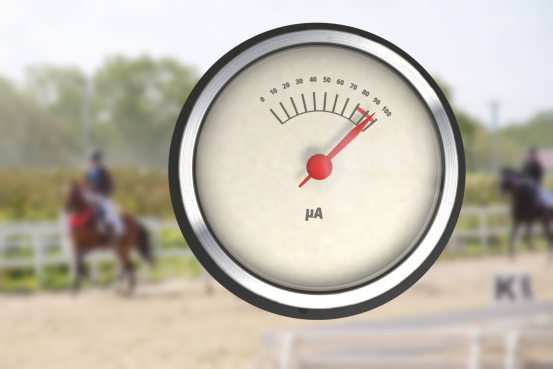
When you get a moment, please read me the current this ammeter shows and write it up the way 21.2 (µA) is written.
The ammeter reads 95 (µA)
